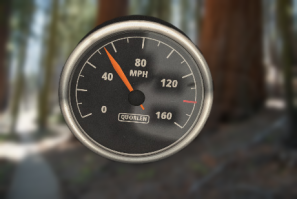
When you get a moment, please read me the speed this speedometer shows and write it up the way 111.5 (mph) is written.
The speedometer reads 55 (mph)
